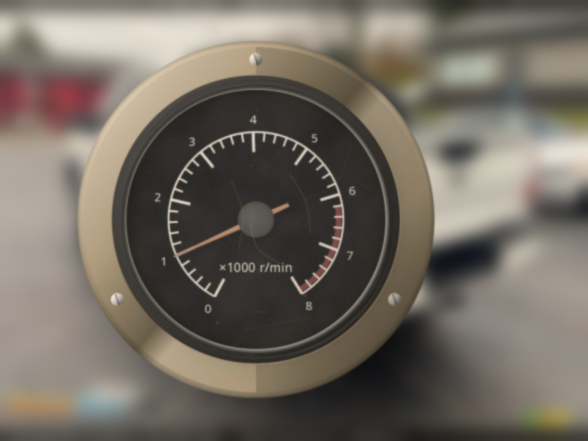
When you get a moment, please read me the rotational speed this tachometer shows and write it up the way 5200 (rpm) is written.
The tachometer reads 1000 (rpm)
